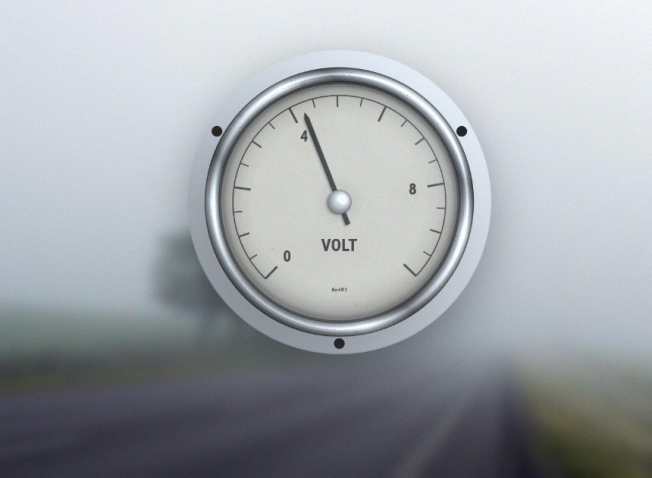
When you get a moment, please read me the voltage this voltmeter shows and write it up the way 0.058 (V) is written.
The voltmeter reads 4.25 (V)
